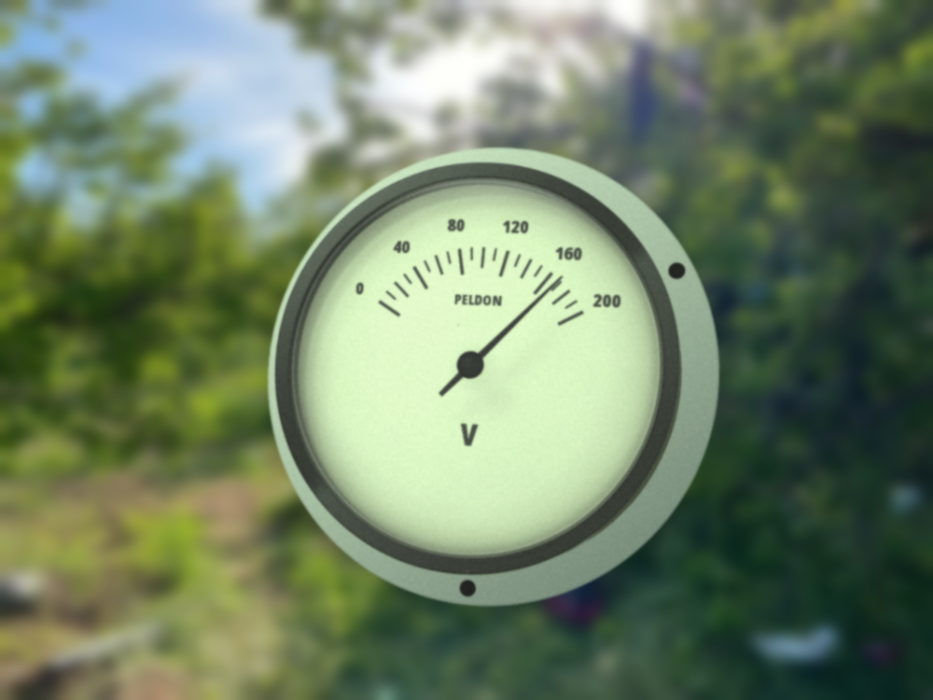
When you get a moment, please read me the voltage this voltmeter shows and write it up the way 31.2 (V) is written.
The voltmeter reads 170 (V)
